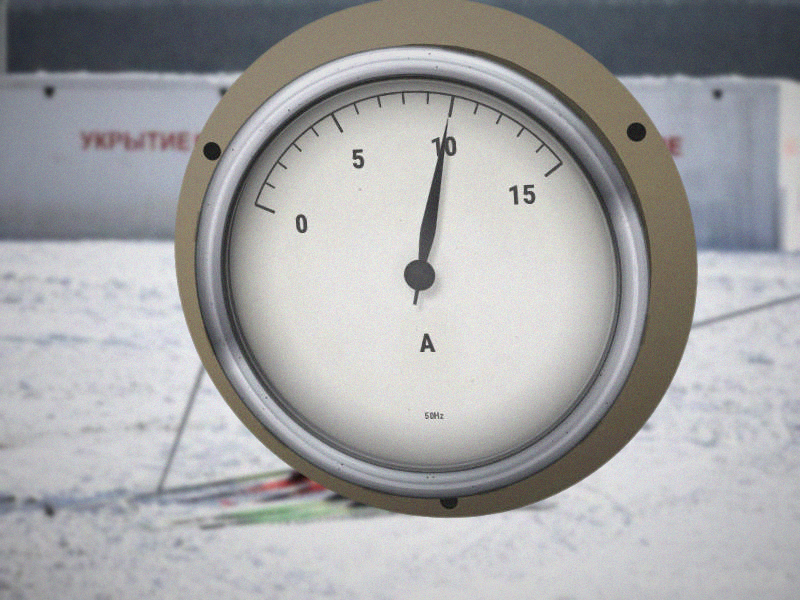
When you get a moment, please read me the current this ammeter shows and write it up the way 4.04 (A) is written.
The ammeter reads 10 (A)
